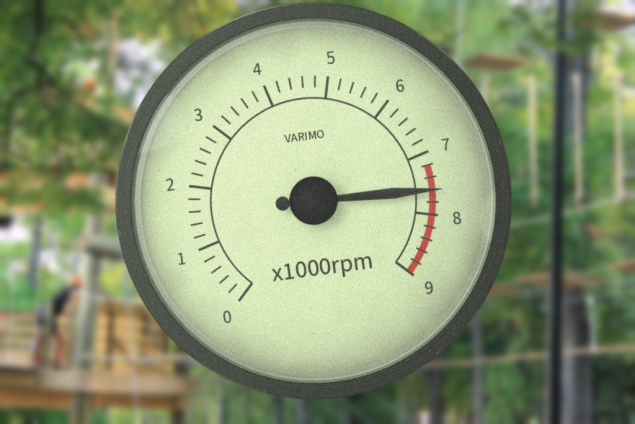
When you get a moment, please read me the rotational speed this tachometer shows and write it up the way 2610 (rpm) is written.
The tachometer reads 7600 (rpm)
